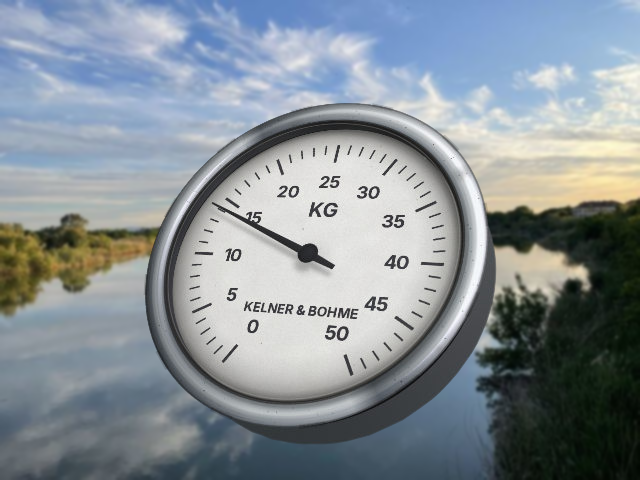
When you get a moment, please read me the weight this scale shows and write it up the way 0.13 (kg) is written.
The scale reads 14 (kg)
